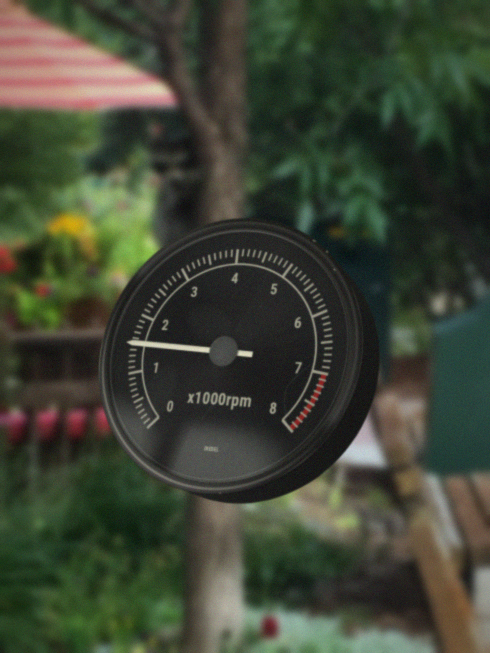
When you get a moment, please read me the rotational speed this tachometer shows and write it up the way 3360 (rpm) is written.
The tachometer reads 1500 (rpm)
